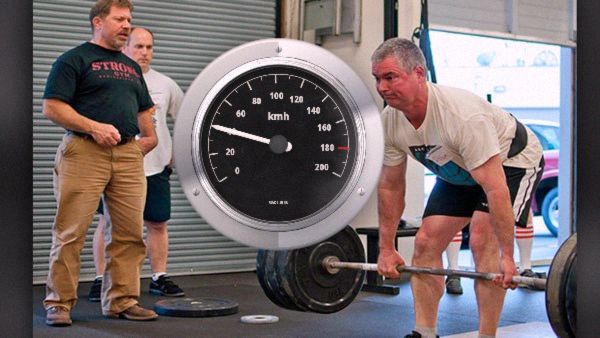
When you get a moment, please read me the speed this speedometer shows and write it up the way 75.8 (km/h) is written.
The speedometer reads 40 (km/h)
